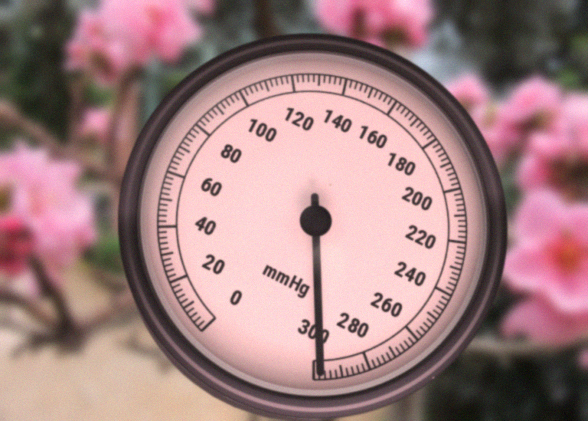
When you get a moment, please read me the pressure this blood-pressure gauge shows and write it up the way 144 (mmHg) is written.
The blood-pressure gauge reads 298 (mmHg)
